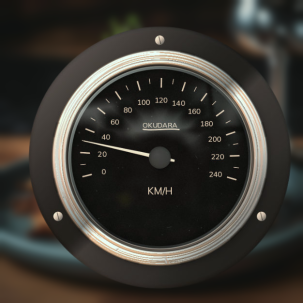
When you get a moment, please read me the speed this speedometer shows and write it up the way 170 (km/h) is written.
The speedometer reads 30 (km/h)
